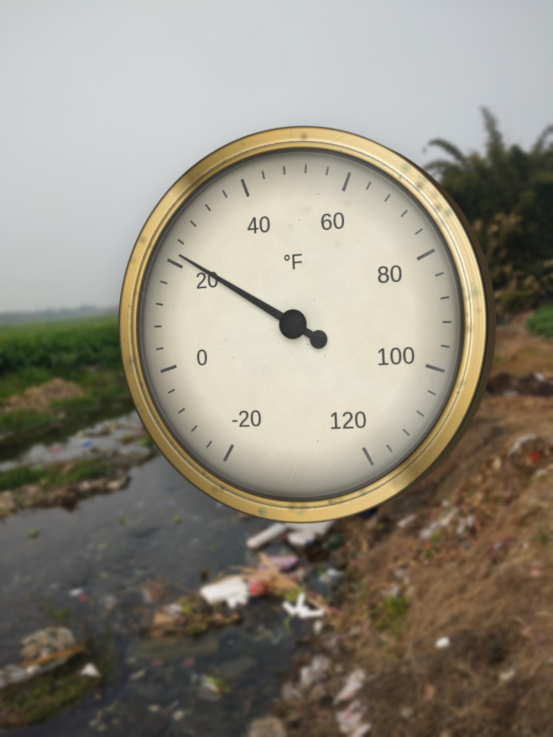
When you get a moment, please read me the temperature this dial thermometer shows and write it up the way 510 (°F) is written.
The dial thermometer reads 22 (°F)
